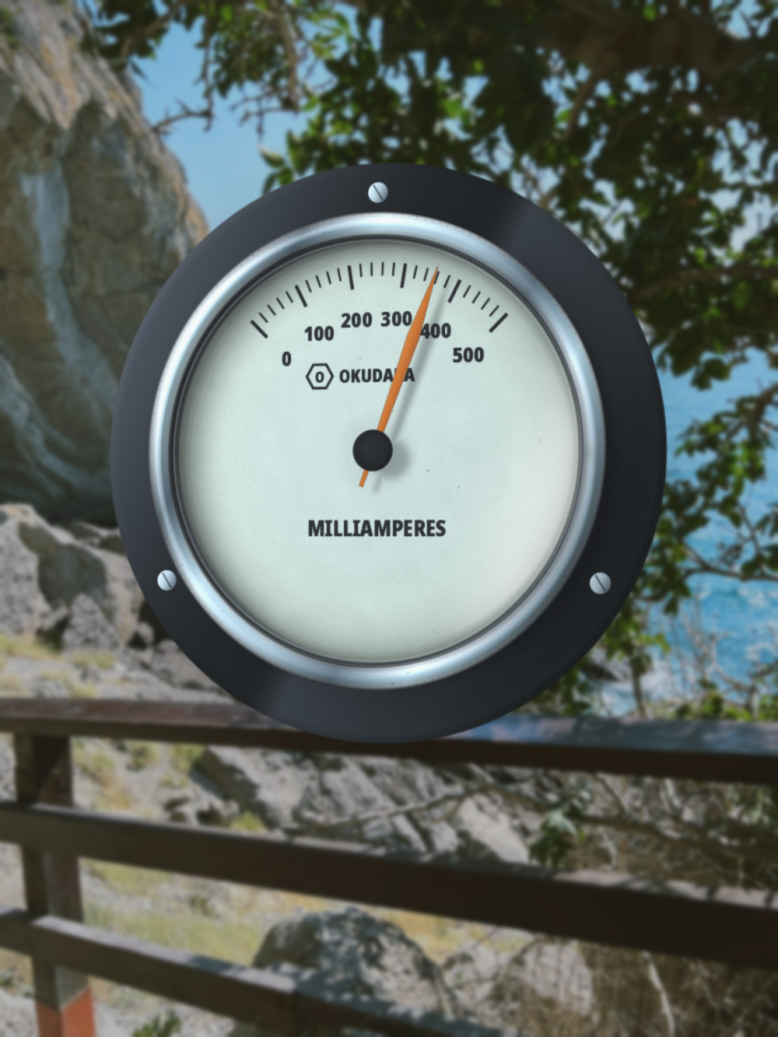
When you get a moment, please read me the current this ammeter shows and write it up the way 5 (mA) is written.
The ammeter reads 360 (mA)
